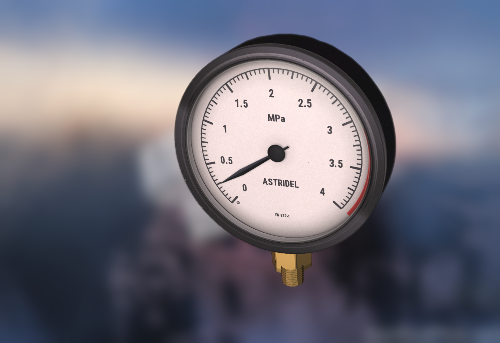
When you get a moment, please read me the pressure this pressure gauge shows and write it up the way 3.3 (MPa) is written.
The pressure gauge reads 0.25 (MPa)
